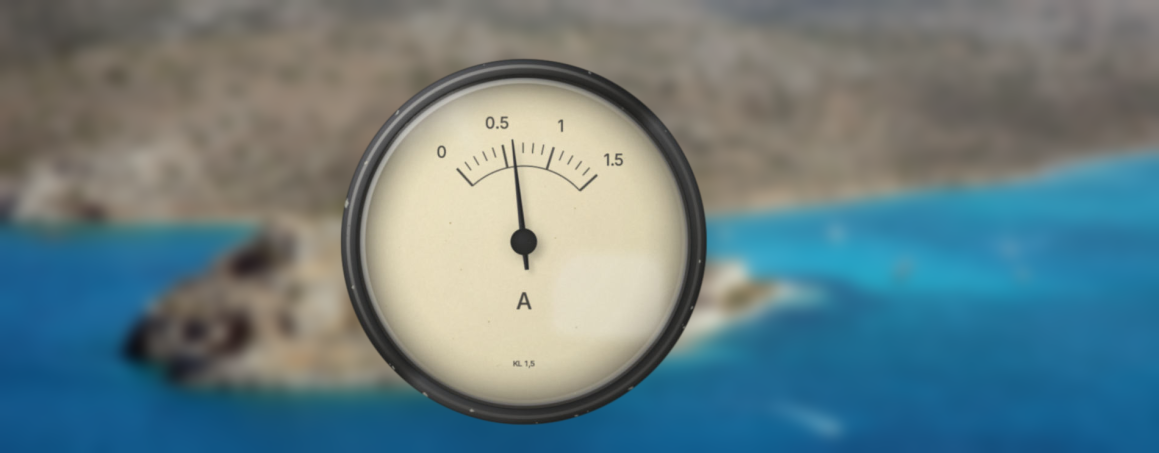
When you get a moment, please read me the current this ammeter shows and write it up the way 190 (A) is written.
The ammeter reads 0.6 (A)
